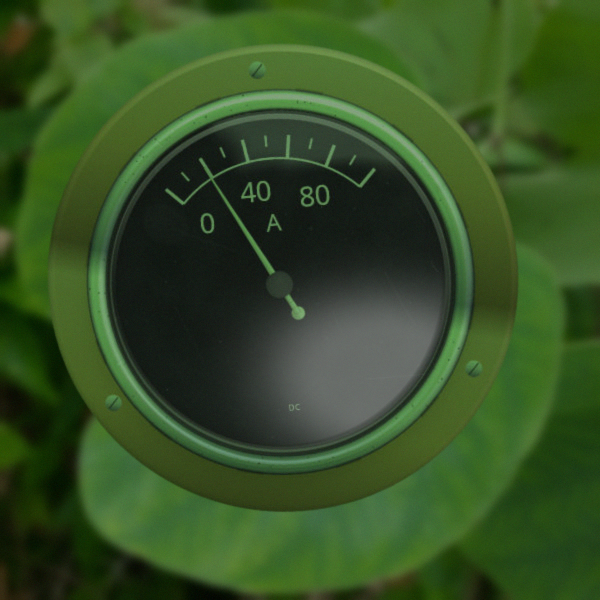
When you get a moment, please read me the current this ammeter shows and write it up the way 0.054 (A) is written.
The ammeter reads 20 (A)
